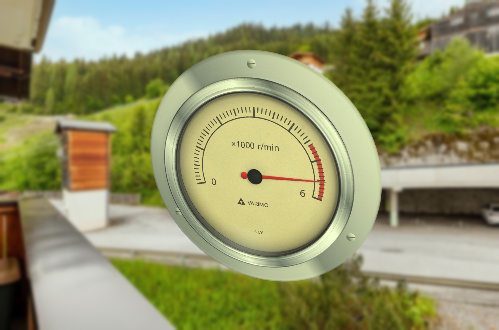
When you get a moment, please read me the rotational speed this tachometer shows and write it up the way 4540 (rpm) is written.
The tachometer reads 5500 (rpm)
